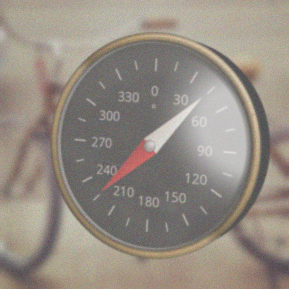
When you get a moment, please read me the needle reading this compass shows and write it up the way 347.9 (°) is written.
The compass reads 225 (°)
